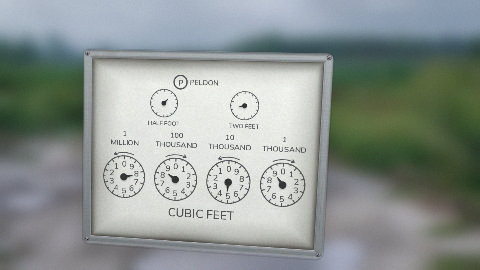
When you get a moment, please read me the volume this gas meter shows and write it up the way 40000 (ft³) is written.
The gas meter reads 784900 (ft³)
